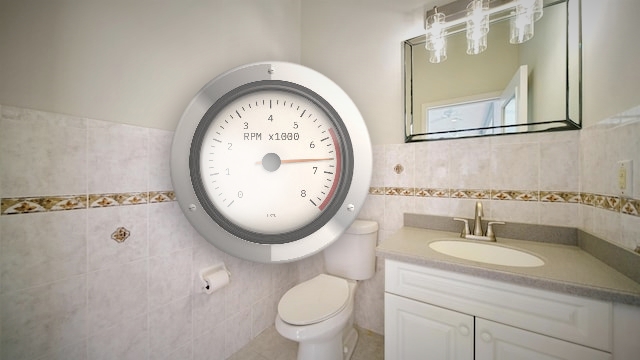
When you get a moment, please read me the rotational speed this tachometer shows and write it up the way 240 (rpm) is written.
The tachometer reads 6600 (rpm)
